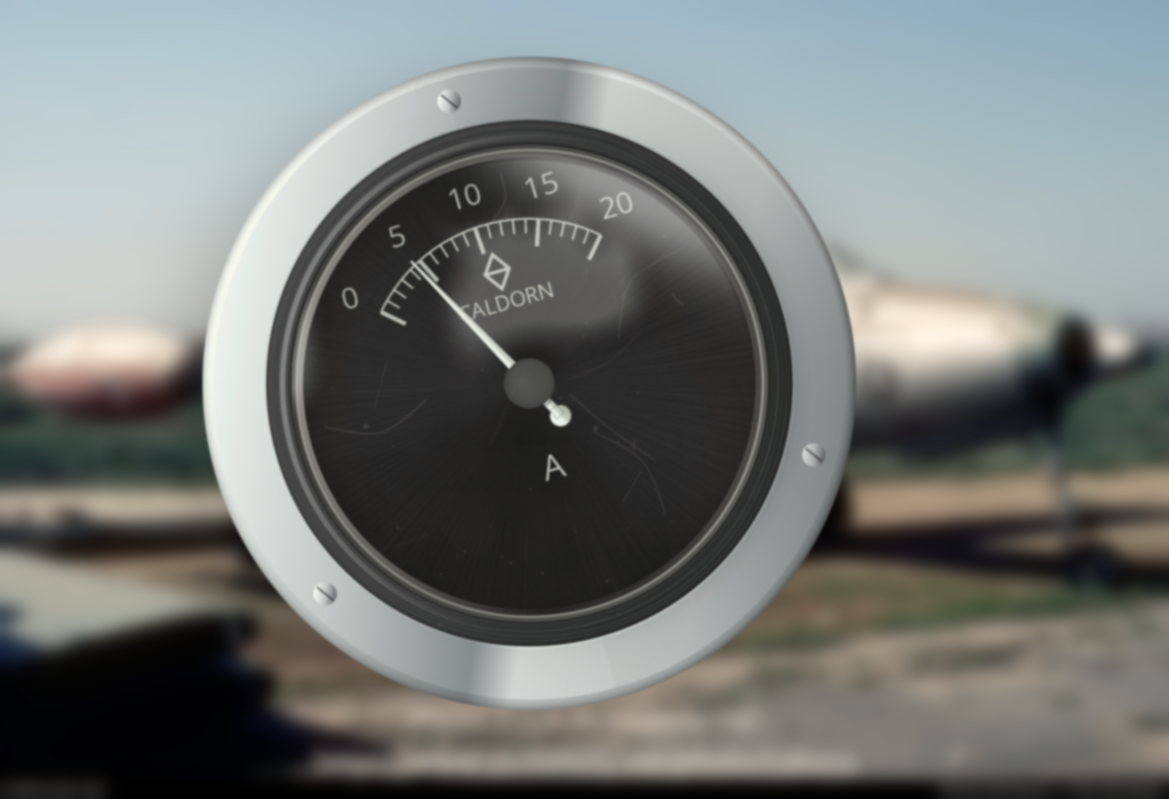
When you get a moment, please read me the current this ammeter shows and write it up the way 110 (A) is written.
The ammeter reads 4.5 (A)
